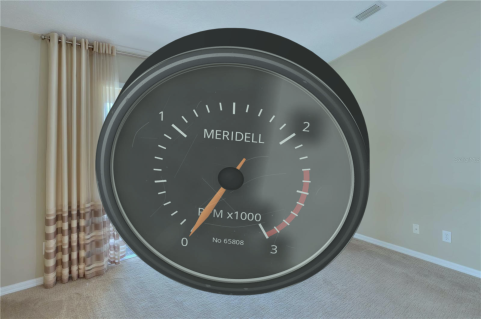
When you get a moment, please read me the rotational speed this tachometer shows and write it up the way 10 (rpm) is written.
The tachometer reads 0 (rpm)
